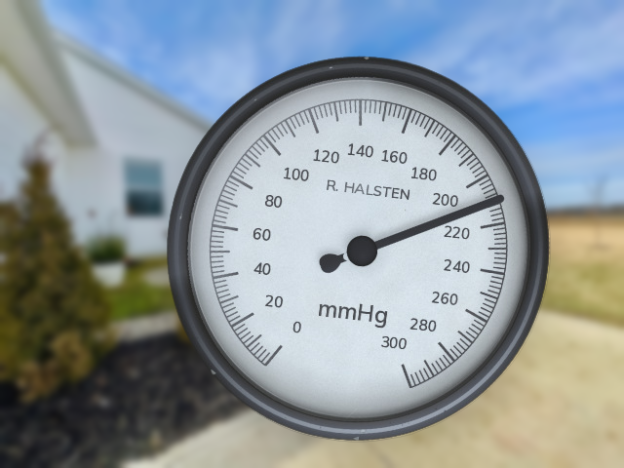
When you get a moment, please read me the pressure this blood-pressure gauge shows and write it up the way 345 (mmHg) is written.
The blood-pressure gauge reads 210 (mmHg)
